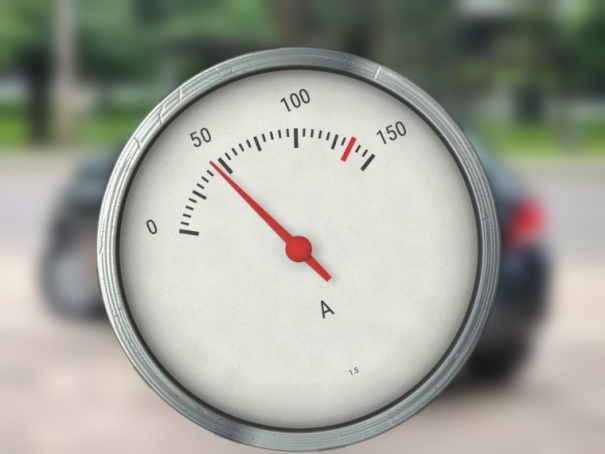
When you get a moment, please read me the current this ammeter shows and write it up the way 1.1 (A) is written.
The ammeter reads 45 (A)
